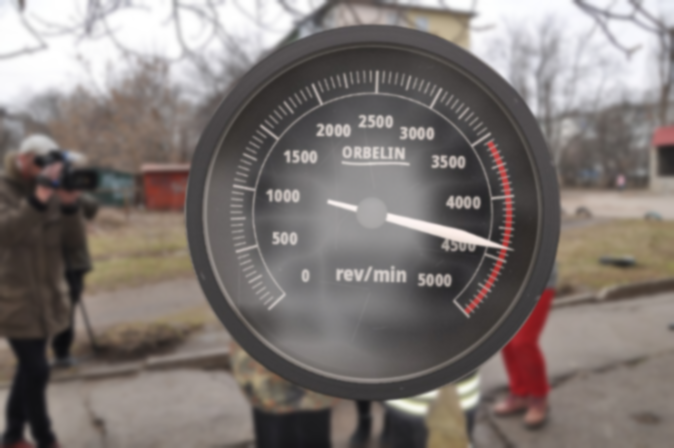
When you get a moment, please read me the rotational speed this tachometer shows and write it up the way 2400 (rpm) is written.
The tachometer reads 4400 (rpm)
